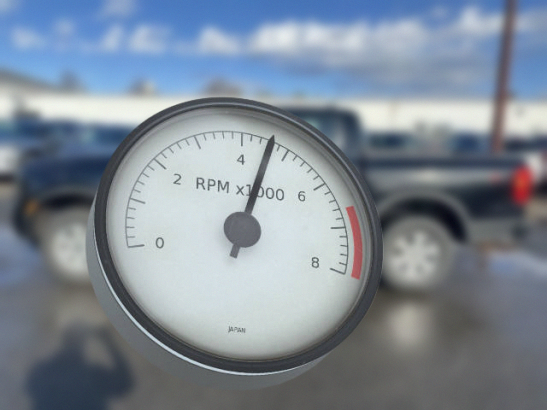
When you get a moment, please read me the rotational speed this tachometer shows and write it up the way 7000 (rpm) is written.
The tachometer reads 4600 (rpm)
